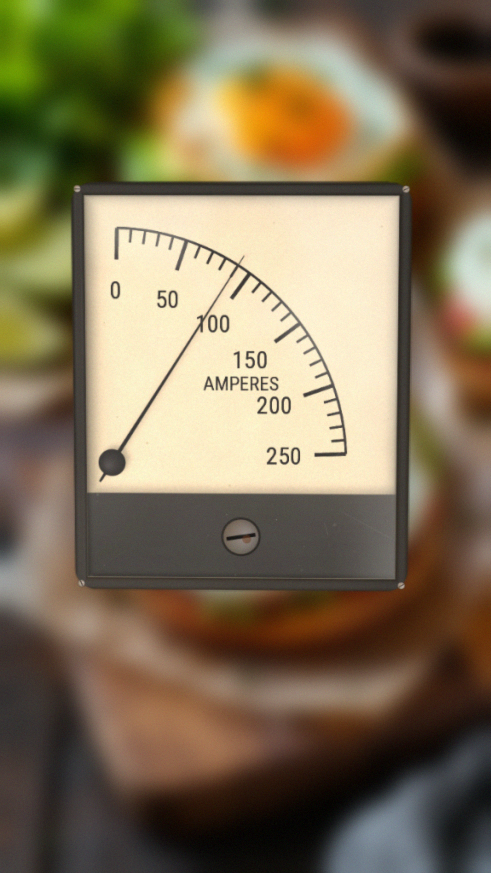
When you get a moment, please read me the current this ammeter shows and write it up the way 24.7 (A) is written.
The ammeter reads 90 (A)
